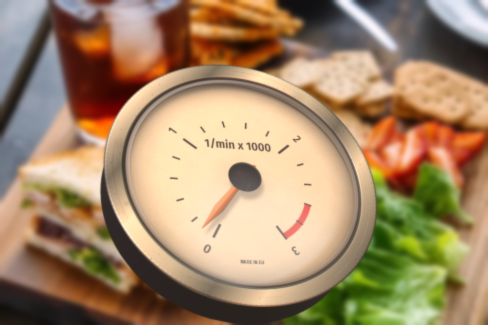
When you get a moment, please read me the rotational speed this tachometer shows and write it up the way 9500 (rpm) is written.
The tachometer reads 100 (rpm)
